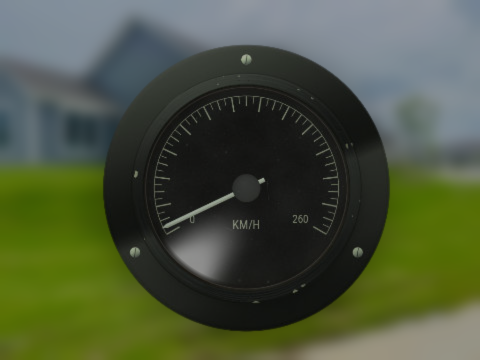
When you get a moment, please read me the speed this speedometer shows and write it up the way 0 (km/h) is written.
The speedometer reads 5 (km/h)
